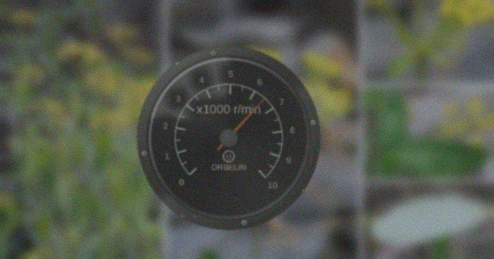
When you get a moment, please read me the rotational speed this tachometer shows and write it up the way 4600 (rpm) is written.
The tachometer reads 6500 (rpm)
